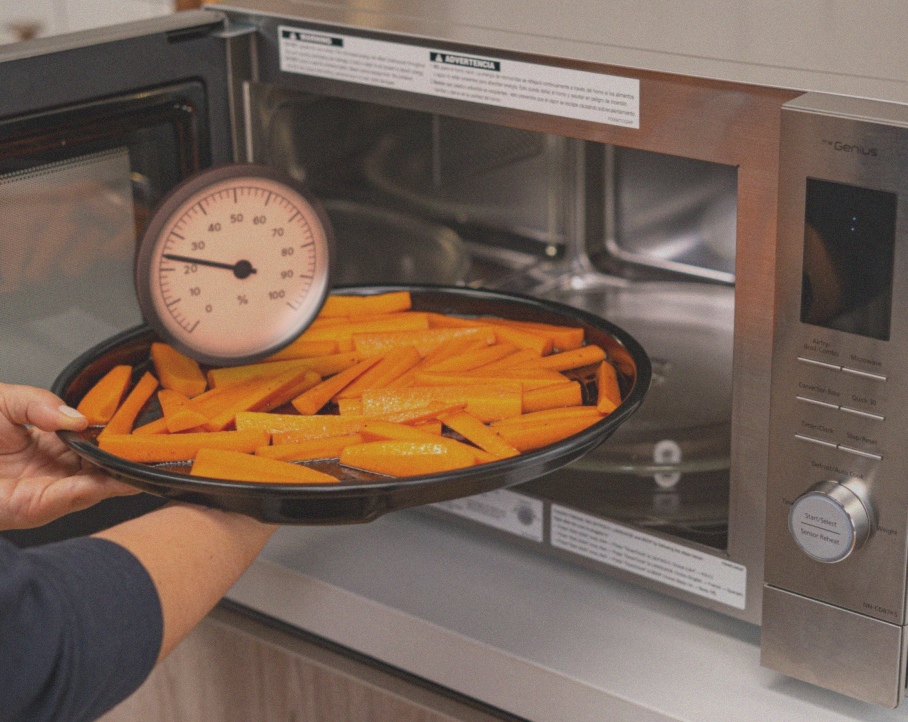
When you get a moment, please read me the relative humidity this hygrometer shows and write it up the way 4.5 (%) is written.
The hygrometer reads 24 (%)
